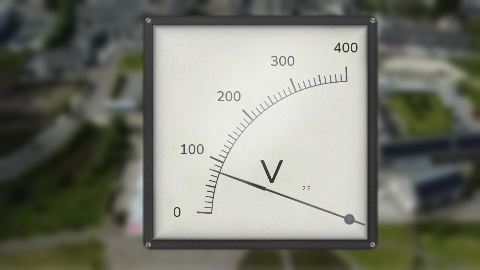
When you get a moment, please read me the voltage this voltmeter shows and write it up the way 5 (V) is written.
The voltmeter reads 80 (V)
